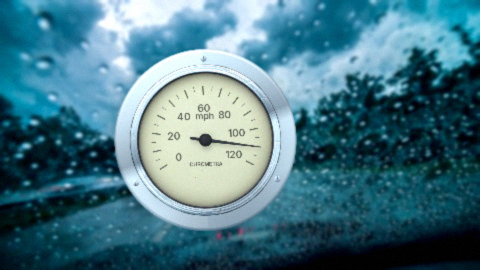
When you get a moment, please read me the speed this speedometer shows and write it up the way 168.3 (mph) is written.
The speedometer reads 110 (mph)
